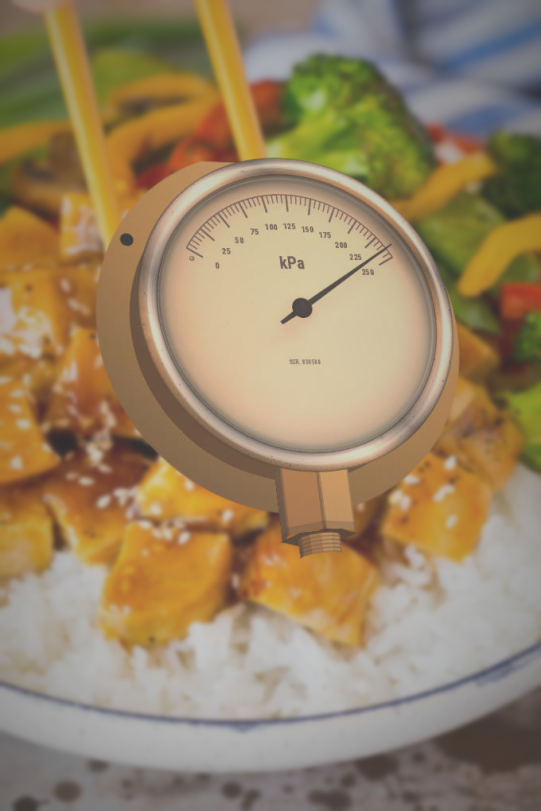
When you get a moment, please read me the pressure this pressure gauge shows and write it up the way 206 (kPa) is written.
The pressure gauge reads 240 (kPa)
